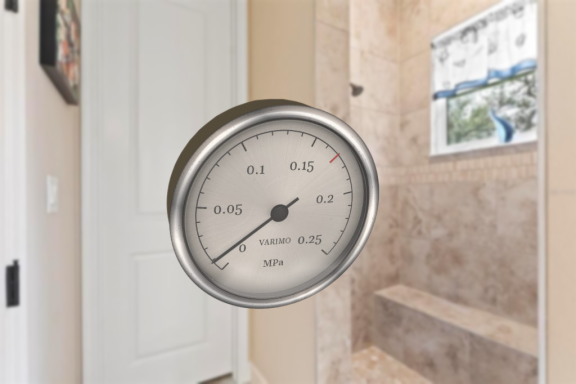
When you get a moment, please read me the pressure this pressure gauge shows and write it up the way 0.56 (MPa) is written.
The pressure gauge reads 0.01 (MPa)
